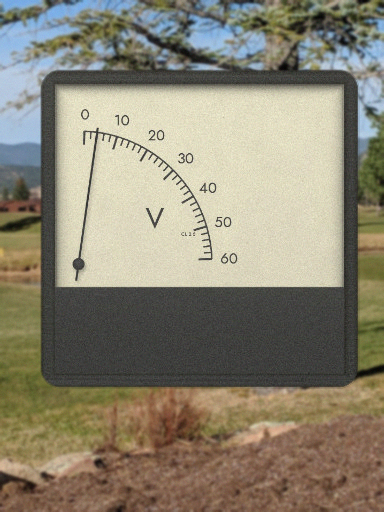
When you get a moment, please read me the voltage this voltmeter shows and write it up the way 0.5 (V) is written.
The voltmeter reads 4 (V)
